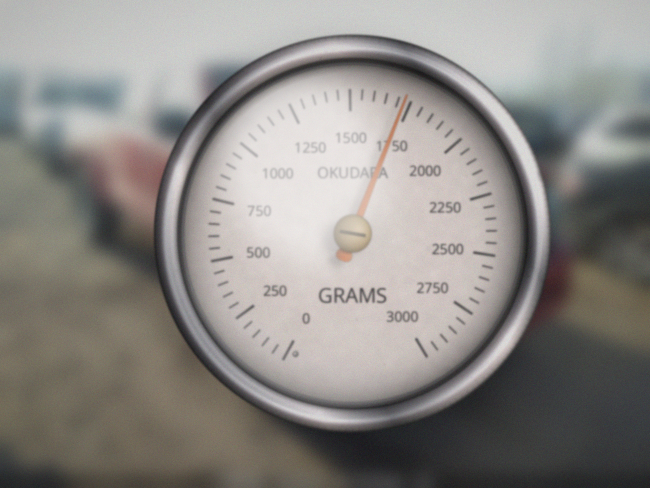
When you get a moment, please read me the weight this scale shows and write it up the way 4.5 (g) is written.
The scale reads 1725 (g)
